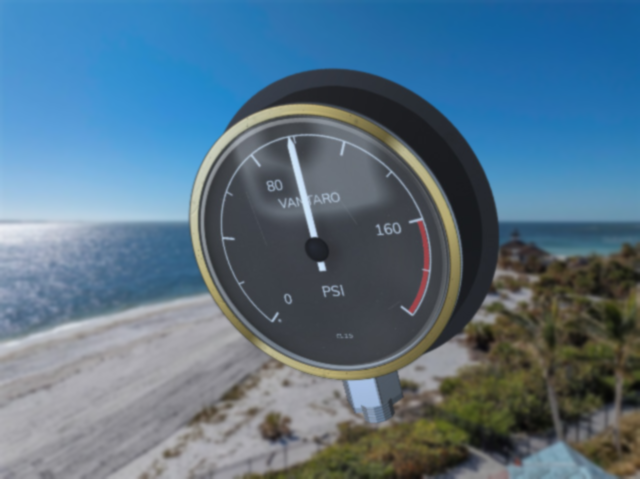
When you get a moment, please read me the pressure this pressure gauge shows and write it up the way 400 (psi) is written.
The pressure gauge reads 100 (psi)
